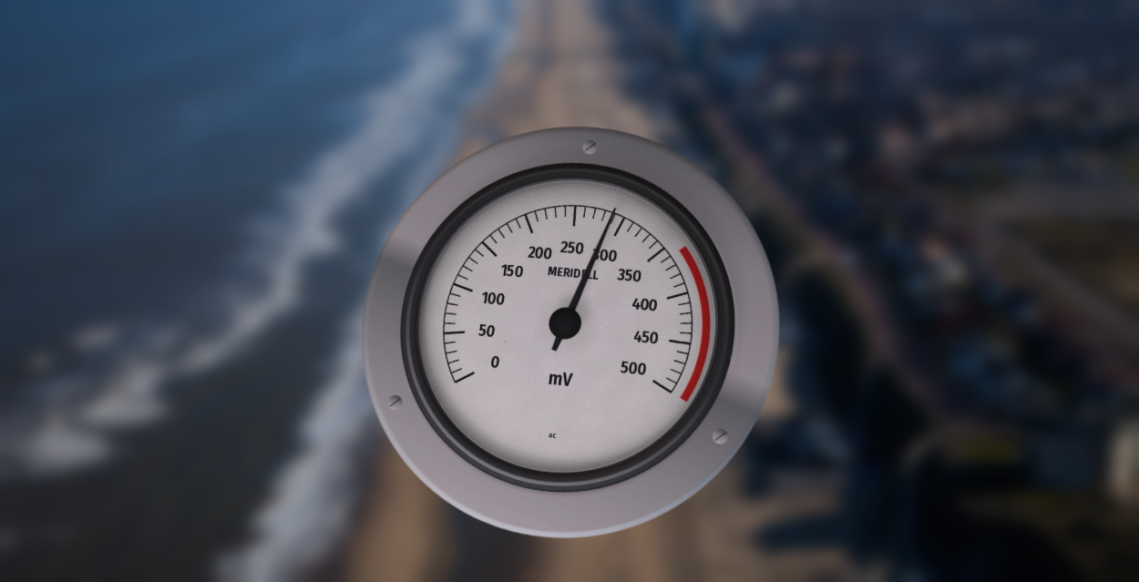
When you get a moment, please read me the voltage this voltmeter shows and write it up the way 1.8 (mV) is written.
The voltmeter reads 290 (mV)
